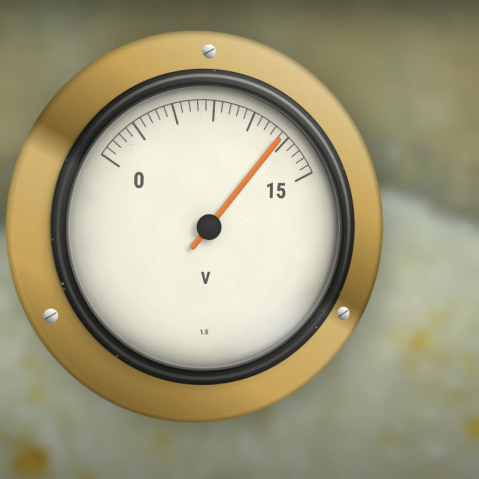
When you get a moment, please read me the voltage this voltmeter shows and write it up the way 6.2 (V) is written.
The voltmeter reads 12 (V)
